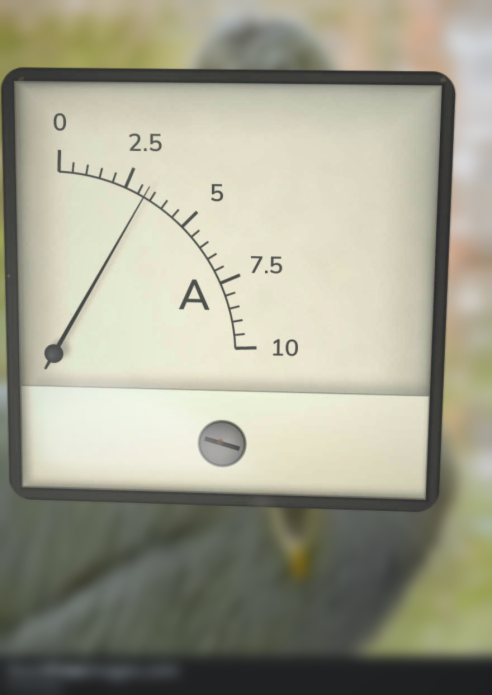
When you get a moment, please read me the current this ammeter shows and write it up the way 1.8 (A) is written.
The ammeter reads 3.25 (A)
